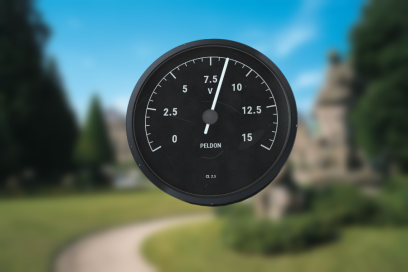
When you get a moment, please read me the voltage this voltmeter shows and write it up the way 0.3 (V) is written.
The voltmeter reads 8.5 (V)
